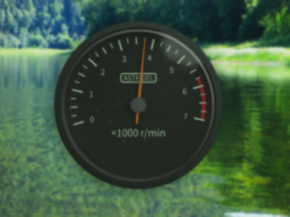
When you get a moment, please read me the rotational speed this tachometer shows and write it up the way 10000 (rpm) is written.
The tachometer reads 3750 (rpm)
